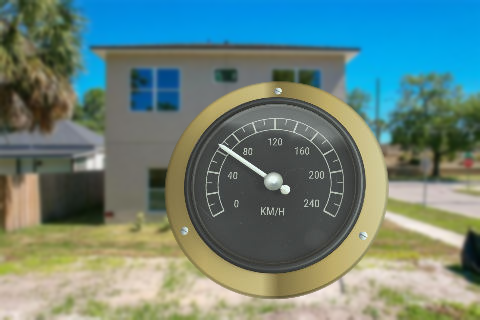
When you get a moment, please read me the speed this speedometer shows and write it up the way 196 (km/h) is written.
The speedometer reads 65 (km/h)
